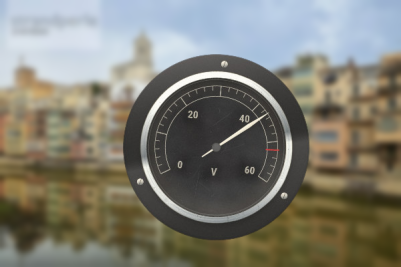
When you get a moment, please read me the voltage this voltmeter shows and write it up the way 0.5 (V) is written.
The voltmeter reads 43 (V)
